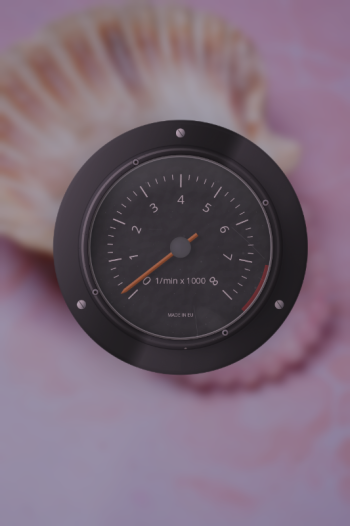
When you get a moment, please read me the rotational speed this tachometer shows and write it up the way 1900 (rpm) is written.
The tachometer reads 200 (rpm)
